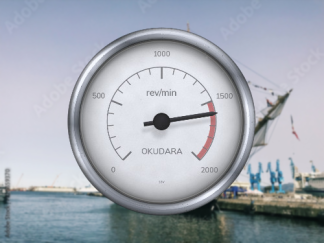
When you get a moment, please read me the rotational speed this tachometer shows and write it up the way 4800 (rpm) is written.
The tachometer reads 1600 (rpm)
